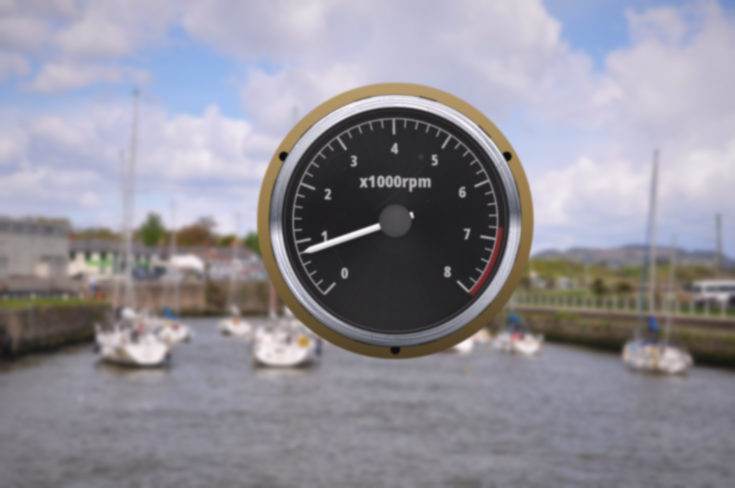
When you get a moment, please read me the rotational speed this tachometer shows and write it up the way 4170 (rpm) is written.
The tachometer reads 800 (rpm)
